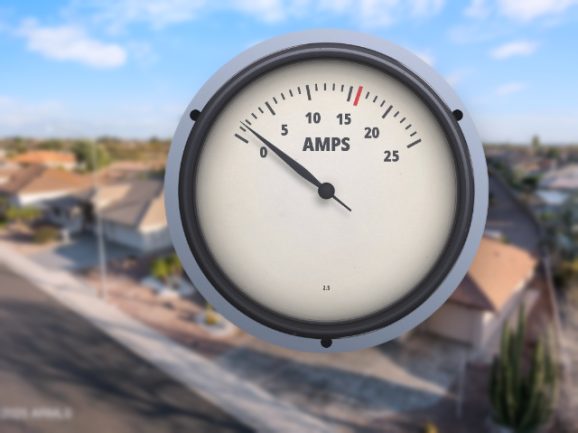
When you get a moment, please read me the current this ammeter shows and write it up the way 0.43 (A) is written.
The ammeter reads 1.5 (A)
